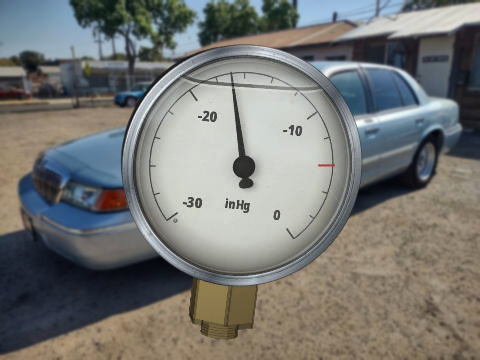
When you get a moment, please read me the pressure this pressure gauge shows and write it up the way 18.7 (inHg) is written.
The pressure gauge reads -17 (inHg)
